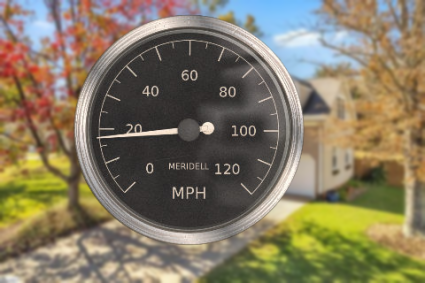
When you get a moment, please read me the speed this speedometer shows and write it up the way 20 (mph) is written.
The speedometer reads 17.5 (mph)
